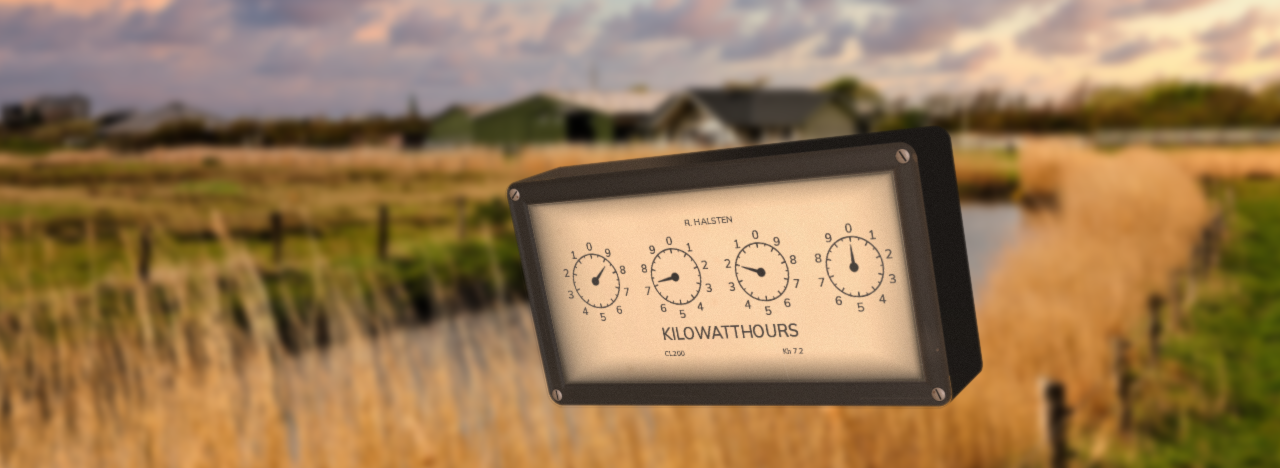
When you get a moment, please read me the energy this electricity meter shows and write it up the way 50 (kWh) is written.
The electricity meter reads 8720 (kWh)
